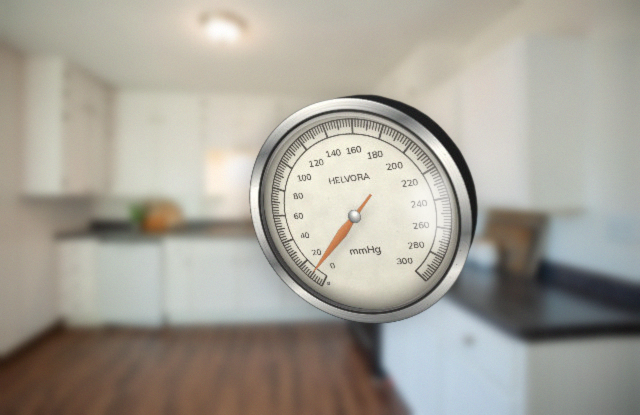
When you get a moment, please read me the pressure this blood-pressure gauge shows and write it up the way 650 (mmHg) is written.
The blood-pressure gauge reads 10 (mmHg)
